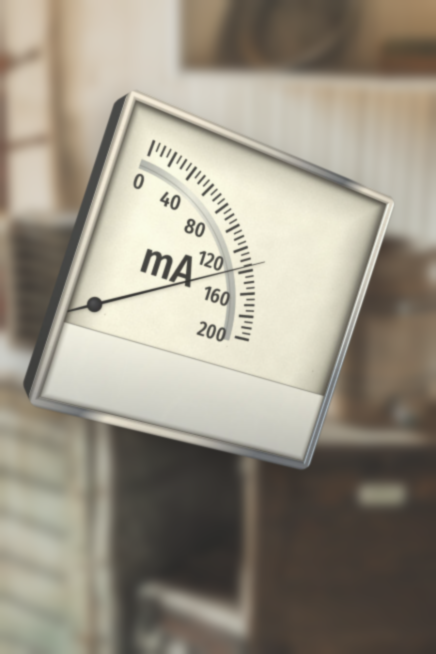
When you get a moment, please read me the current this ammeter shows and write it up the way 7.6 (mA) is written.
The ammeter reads 135 (mA)
